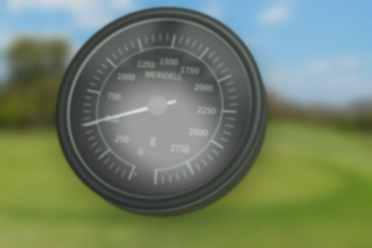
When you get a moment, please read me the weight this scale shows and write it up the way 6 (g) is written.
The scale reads 500 (g)
